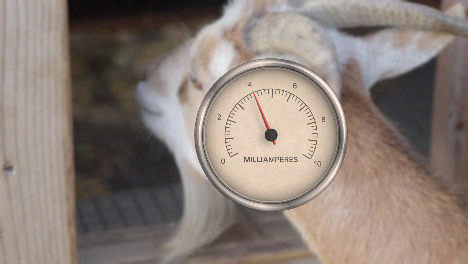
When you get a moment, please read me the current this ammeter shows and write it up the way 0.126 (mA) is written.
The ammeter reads 4 (mA)
